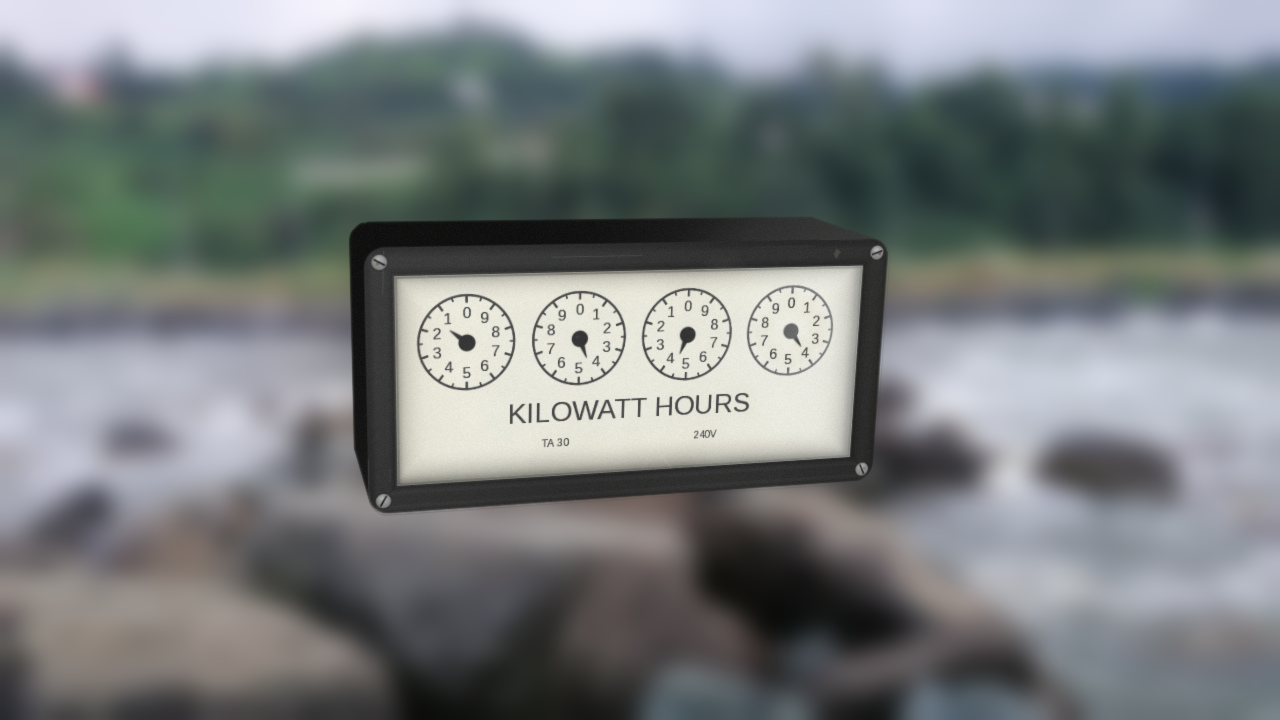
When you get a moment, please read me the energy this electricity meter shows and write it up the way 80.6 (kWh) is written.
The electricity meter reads 1444 (kWh)
